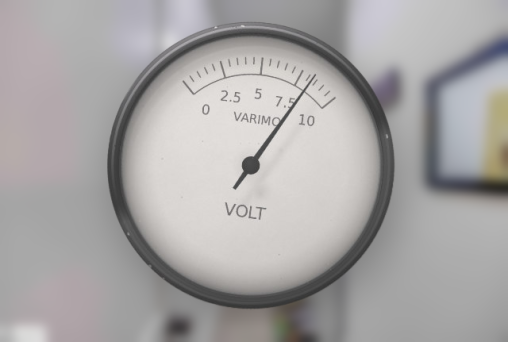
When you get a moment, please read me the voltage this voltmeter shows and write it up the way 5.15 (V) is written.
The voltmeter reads 8.25 (V)
